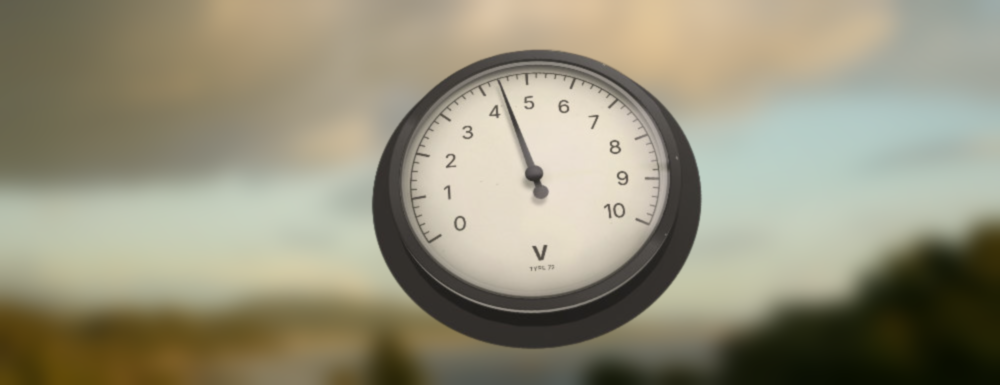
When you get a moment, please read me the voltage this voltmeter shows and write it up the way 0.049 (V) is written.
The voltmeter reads 4.4 (V)
